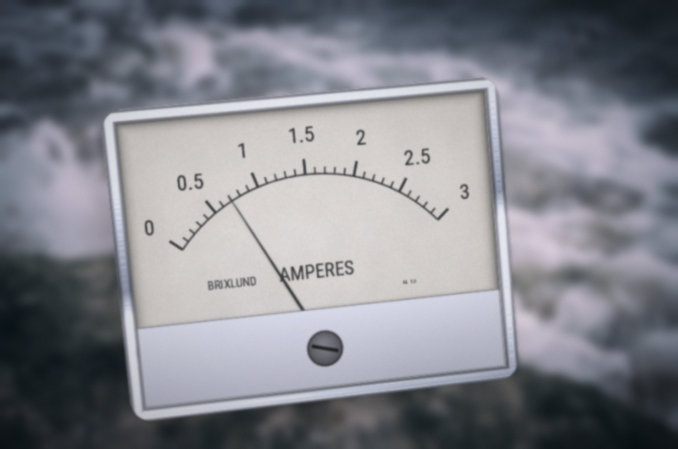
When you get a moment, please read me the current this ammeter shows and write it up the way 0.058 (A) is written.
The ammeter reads 0.7 (A)
